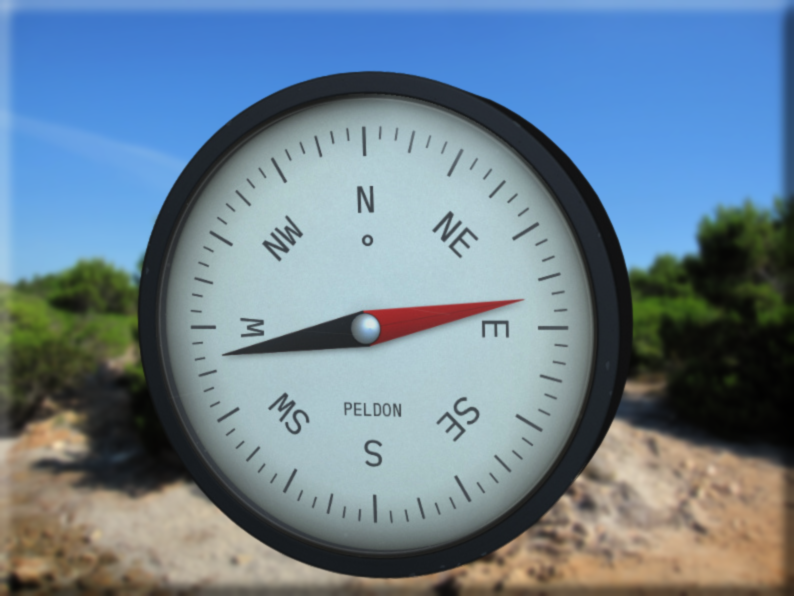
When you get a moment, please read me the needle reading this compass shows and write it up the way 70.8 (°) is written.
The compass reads 80 (°)
